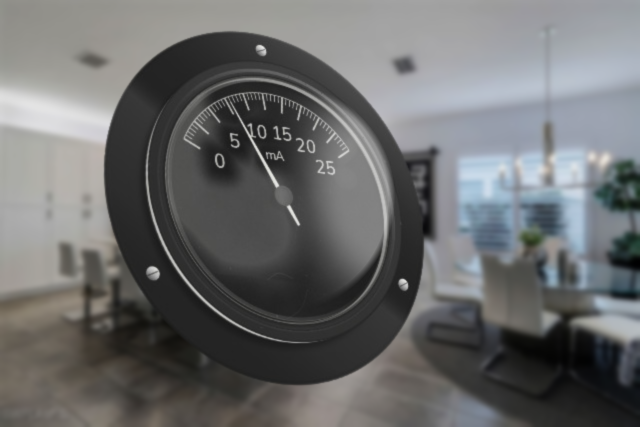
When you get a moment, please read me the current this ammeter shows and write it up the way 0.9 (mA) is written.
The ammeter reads 7.5 (mA)
